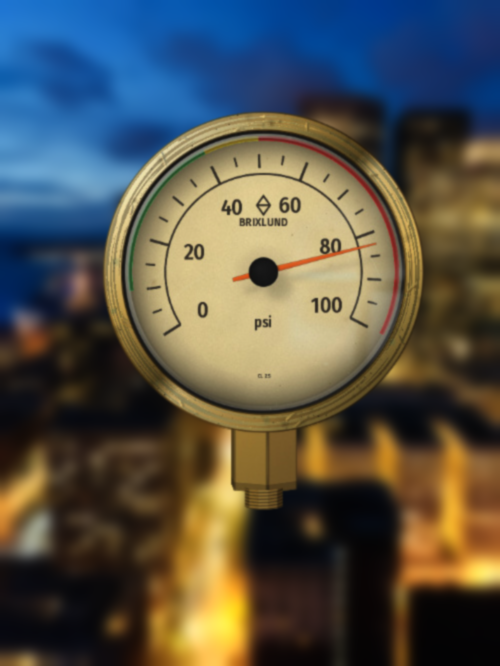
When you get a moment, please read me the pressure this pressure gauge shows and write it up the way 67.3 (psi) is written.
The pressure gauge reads 82.5 (psi)
